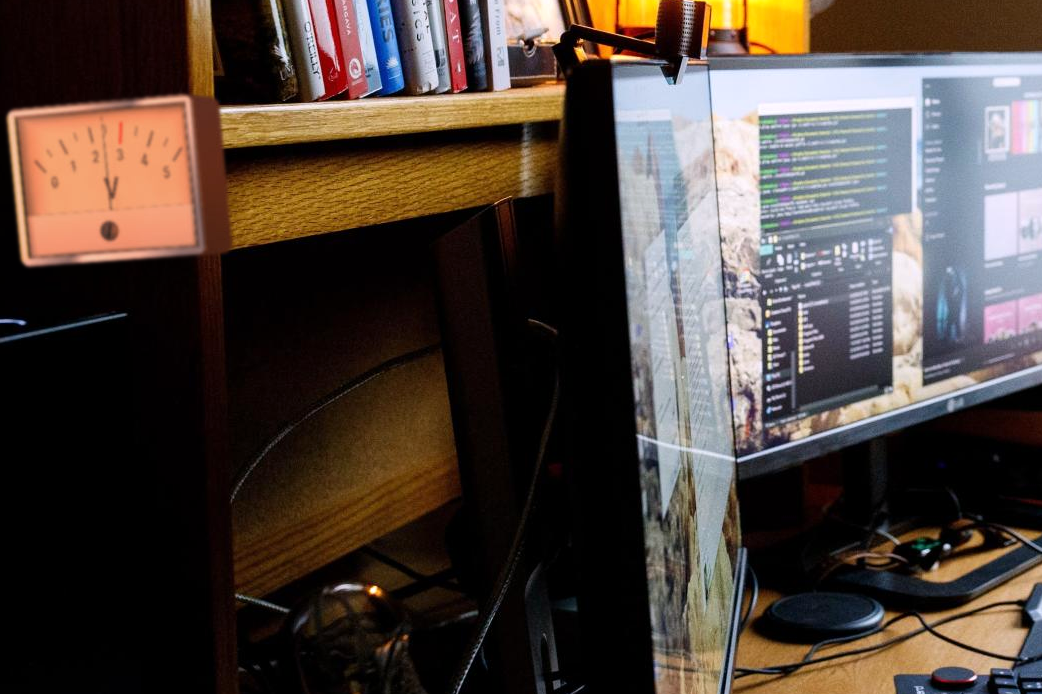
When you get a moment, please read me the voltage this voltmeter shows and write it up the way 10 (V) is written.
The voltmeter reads 2.5 (V)
